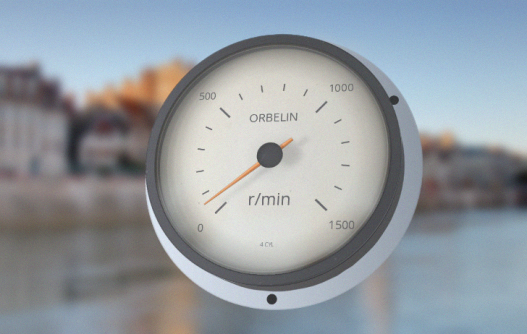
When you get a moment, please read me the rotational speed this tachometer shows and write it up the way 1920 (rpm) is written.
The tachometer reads 50 (rpm)
